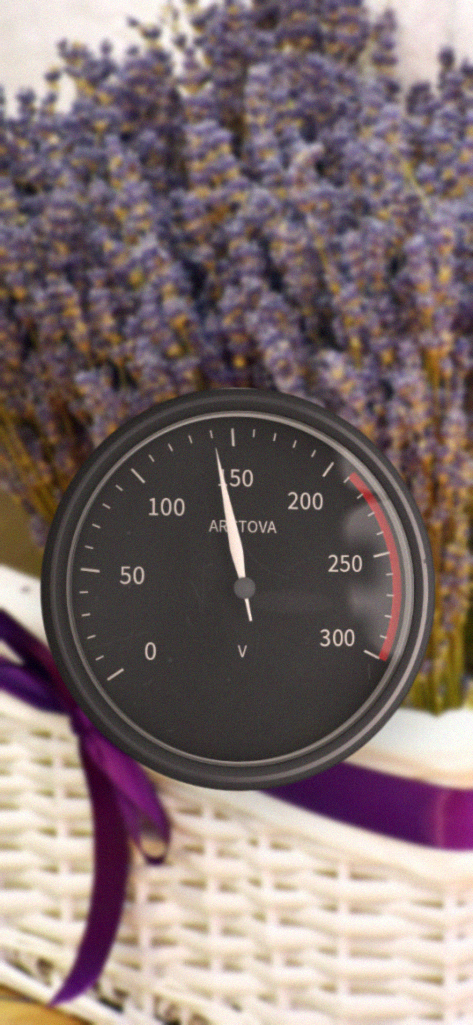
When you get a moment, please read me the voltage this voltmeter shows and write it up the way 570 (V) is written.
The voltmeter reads 140 (V)
